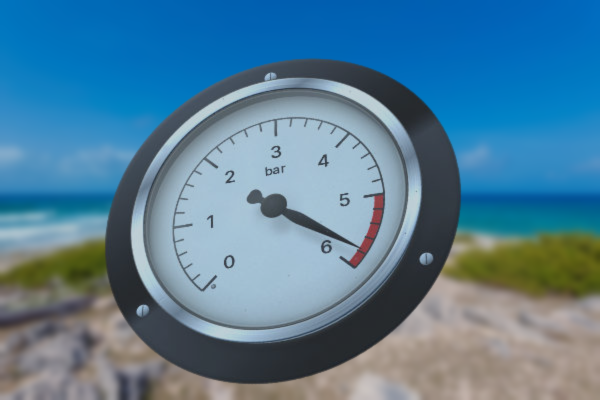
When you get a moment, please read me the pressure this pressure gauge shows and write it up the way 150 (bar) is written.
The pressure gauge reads 5.8 (bar)
